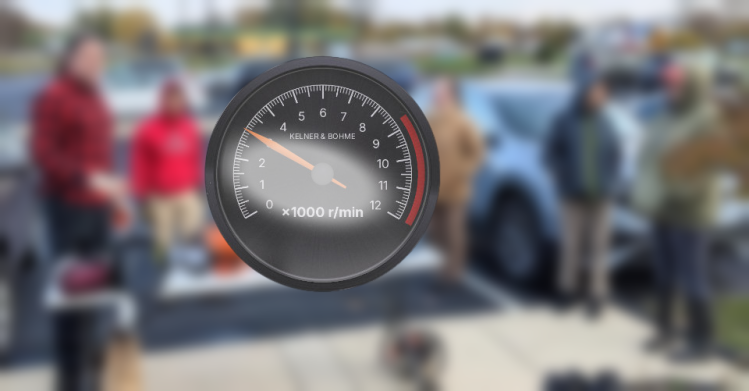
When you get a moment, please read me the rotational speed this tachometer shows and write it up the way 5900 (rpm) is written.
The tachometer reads 3000 (rpm)
